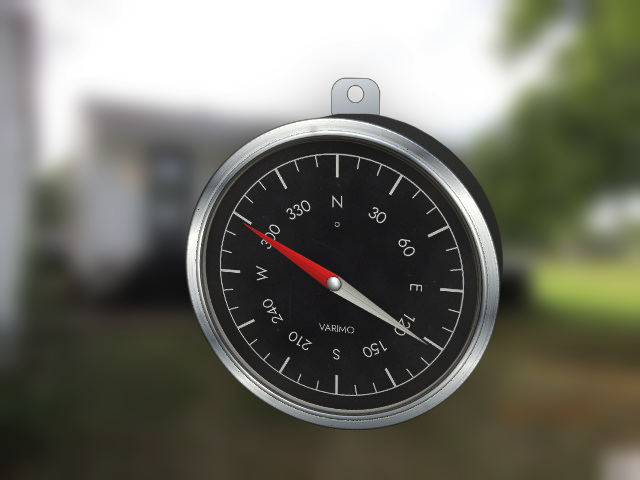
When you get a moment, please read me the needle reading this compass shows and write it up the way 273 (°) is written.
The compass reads 300 (°)
